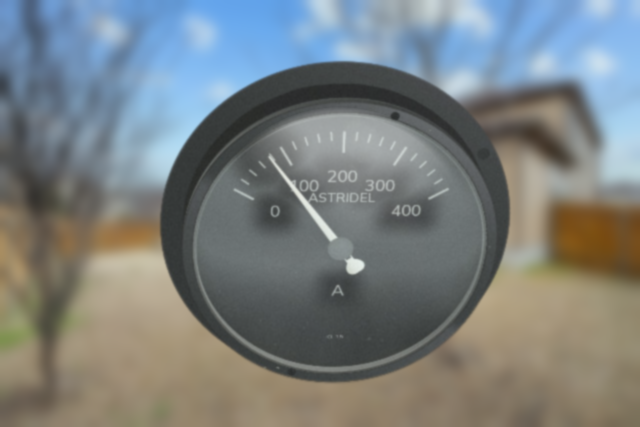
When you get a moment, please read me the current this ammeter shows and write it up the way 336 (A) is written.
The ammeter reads 80 (A)
